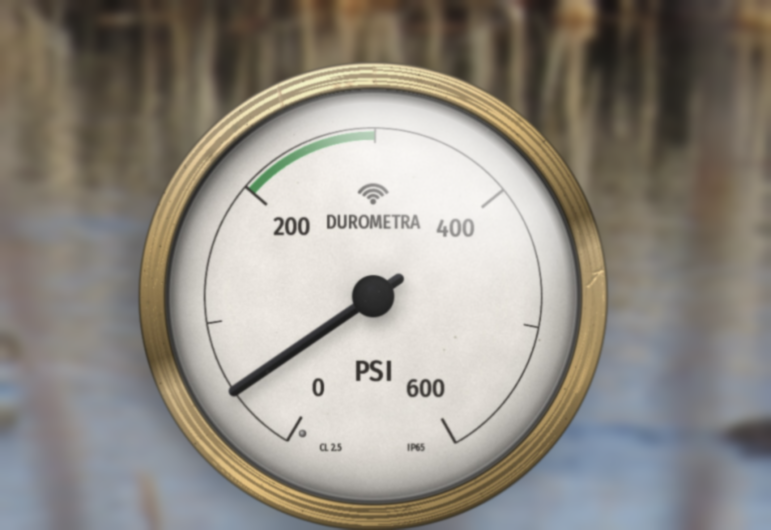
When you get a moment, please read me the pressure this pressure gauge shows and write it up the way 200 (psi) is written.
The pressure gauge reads 50 (psi)
